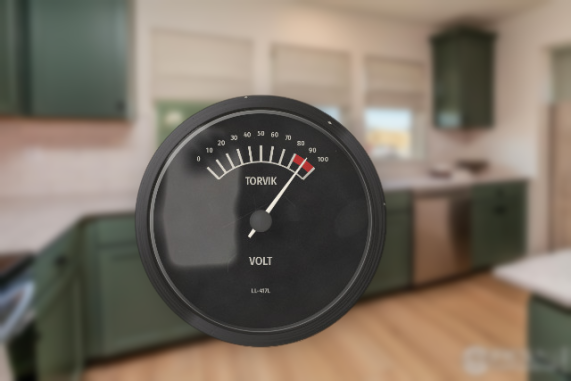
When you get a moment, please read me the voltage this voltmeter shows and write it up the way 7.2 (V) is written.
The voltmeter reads 90 (V)
